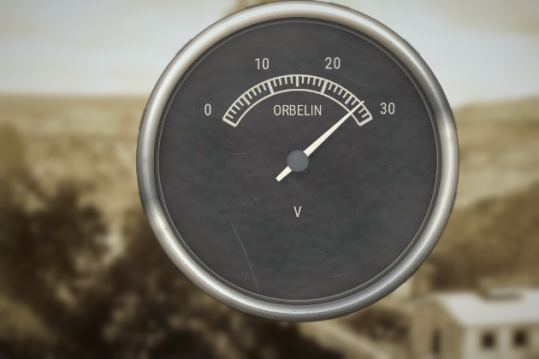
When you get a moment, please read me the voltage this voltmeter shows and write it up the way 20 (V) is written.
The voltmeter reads 27 (V)
